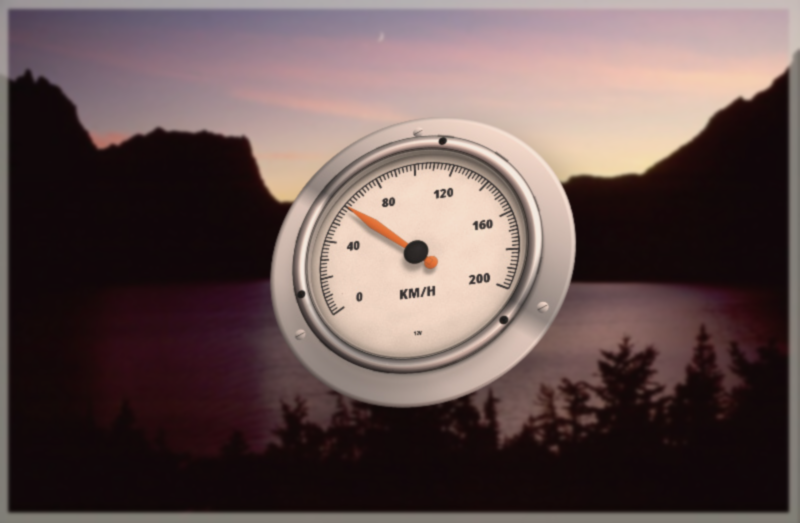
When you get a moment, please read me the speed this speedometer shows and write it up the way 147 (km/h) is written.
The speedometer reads 60 (km/h)
